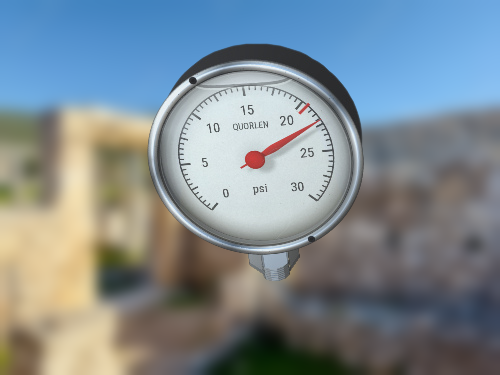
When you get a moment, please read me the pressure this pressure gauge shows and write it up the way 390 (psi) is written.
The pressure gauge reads 22 (psi)
